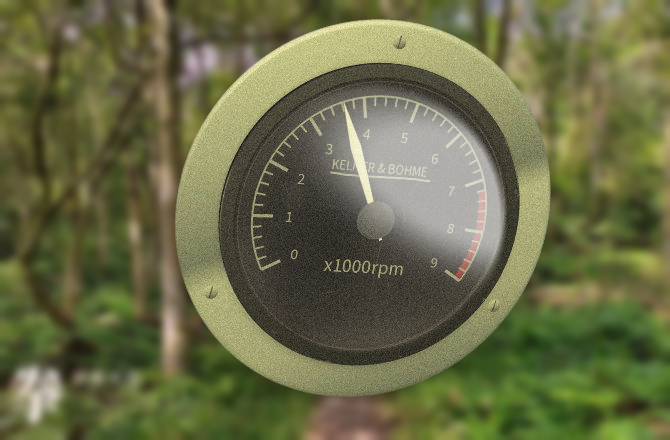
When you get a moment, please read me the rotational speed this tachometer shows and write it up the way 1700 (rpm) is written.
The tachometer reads 3600 (rpm)
